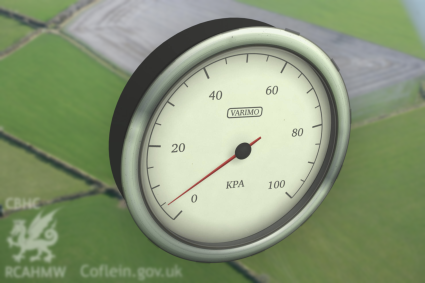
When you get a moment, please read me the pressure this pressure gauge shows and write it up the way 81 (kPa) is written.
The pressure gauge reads 5 (kPa)
